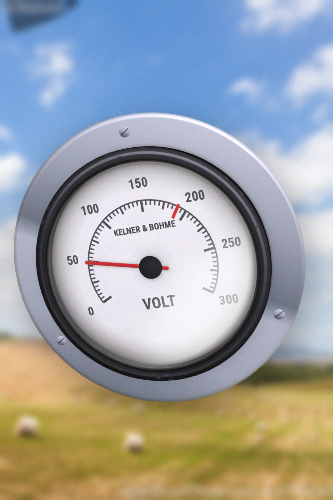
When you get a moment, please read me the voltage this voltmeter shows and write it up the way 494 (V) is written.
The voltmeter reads 50 (V)
